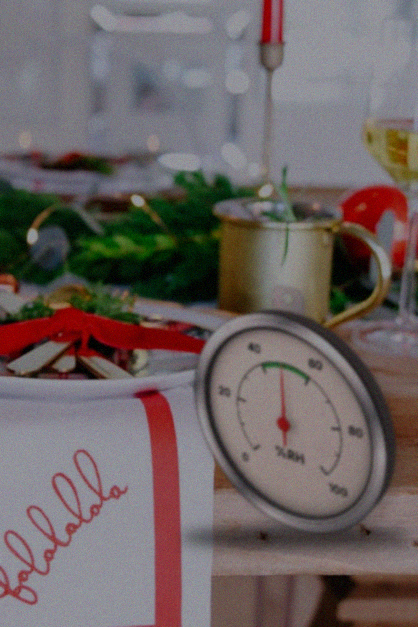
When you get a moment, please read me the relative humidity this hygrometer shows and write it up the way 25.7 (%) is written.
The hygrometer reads 50 (%)
